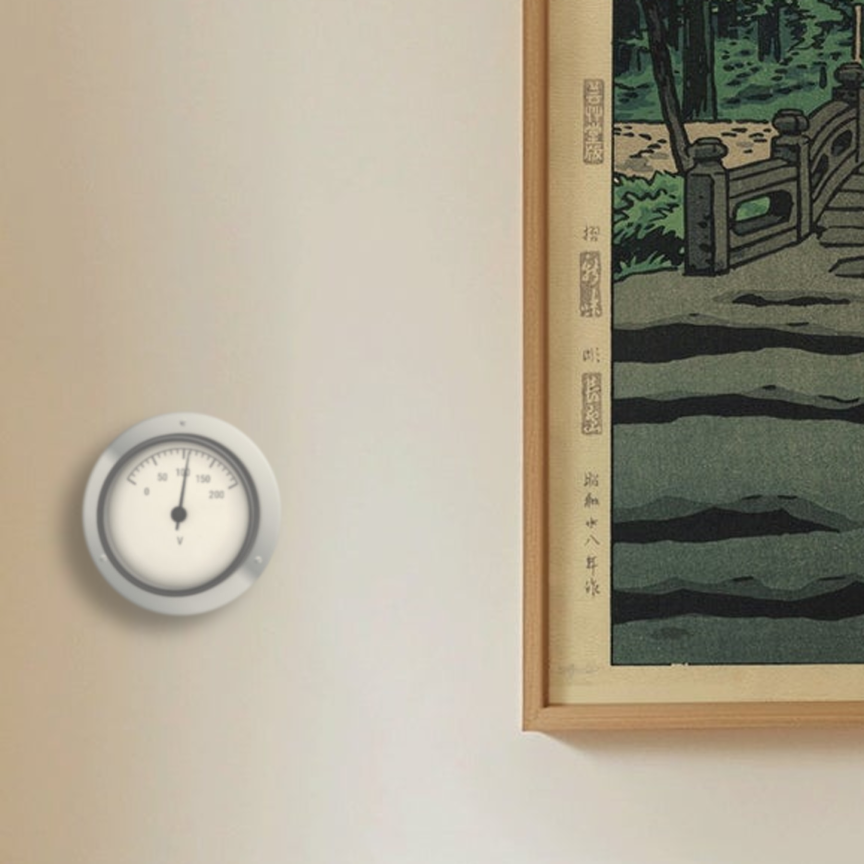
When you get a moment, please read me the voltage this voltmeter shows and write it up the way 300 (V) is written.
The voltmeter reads 110 (V)
